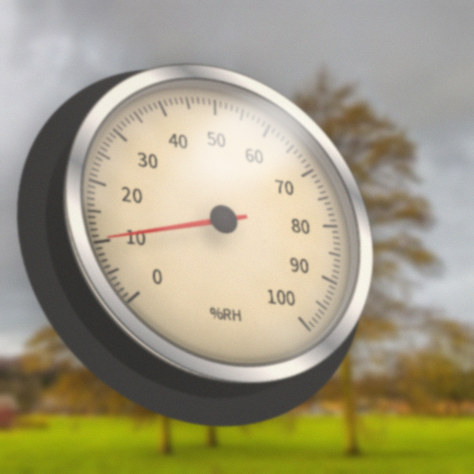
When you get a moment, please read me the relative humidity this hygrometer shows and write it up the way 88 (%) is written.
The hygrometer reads 10 (%)
